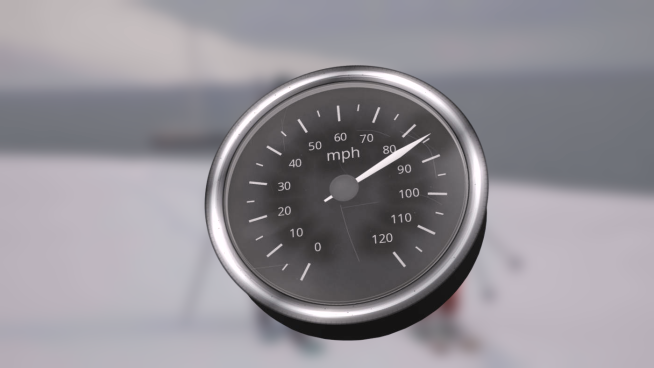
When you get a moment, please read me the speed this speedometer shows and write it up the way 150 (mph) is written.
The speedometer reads 85 (mph)
